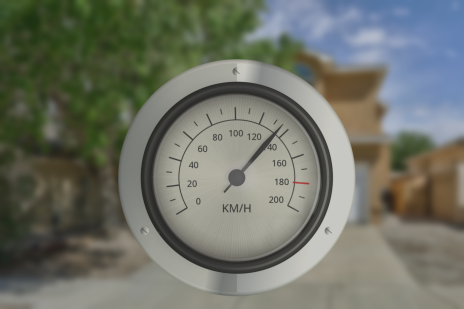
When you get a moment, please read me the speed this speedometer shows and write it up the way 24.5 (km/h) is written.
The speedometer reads 135 (km/h)
